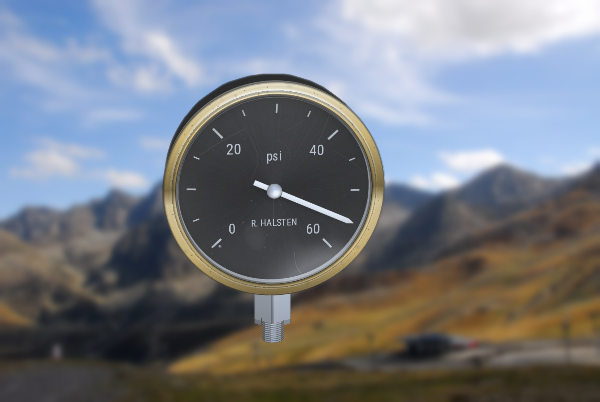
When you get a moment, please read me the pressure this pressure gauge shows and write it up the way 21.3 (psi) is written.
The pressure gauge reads 55 (psi)
